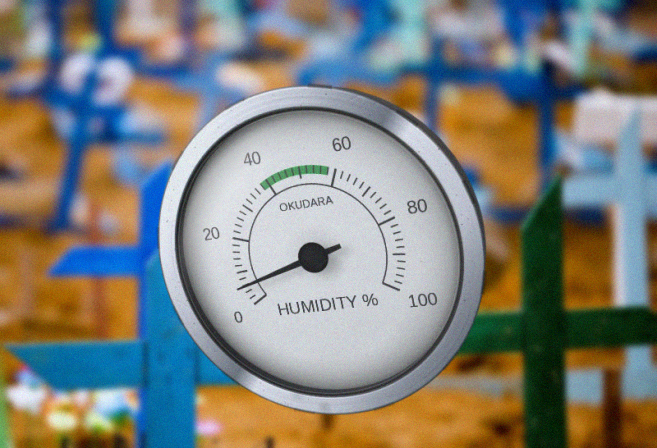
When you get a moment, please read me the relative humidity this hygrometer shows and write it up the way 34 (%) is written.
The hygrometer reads 6 (%)
